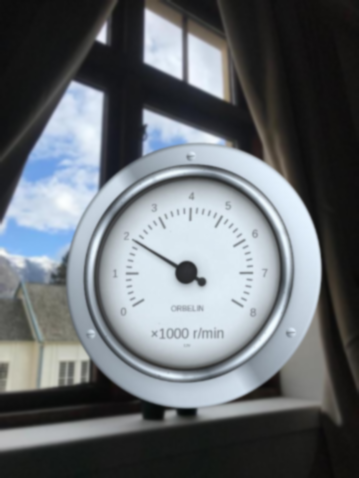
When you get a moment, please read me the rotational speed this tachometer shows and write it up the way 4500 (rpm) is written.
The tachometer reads 2000 (rpm)
